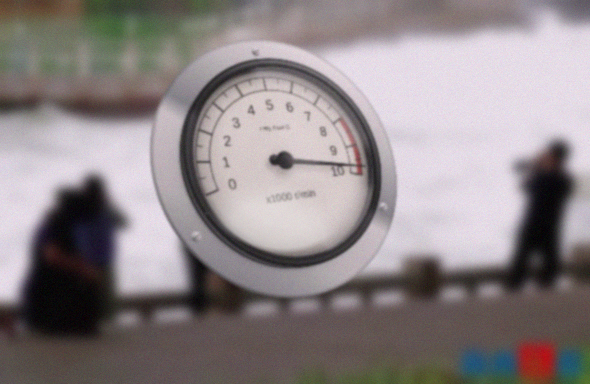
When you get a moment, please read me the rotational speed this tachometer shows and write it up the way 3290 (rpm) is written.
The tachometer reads 9750 (rpm)
